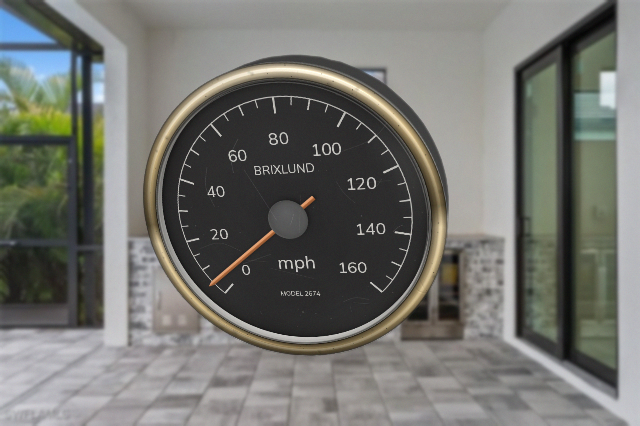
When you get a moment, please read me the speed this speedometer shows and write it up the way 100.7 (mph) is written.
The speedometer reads 5 (mph)
